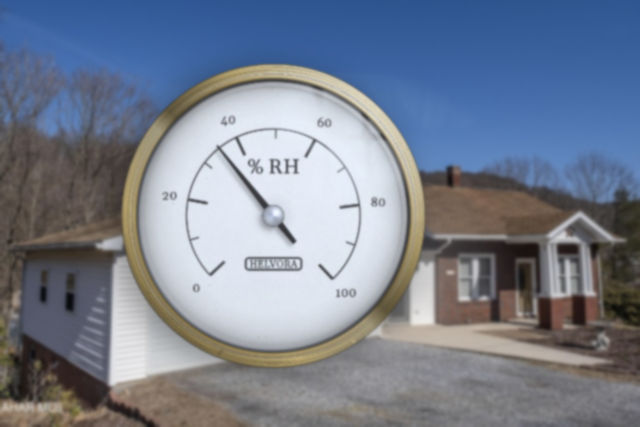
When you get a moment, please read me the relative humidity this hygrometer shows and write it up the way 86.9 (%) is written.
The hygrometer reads 35 (%)
